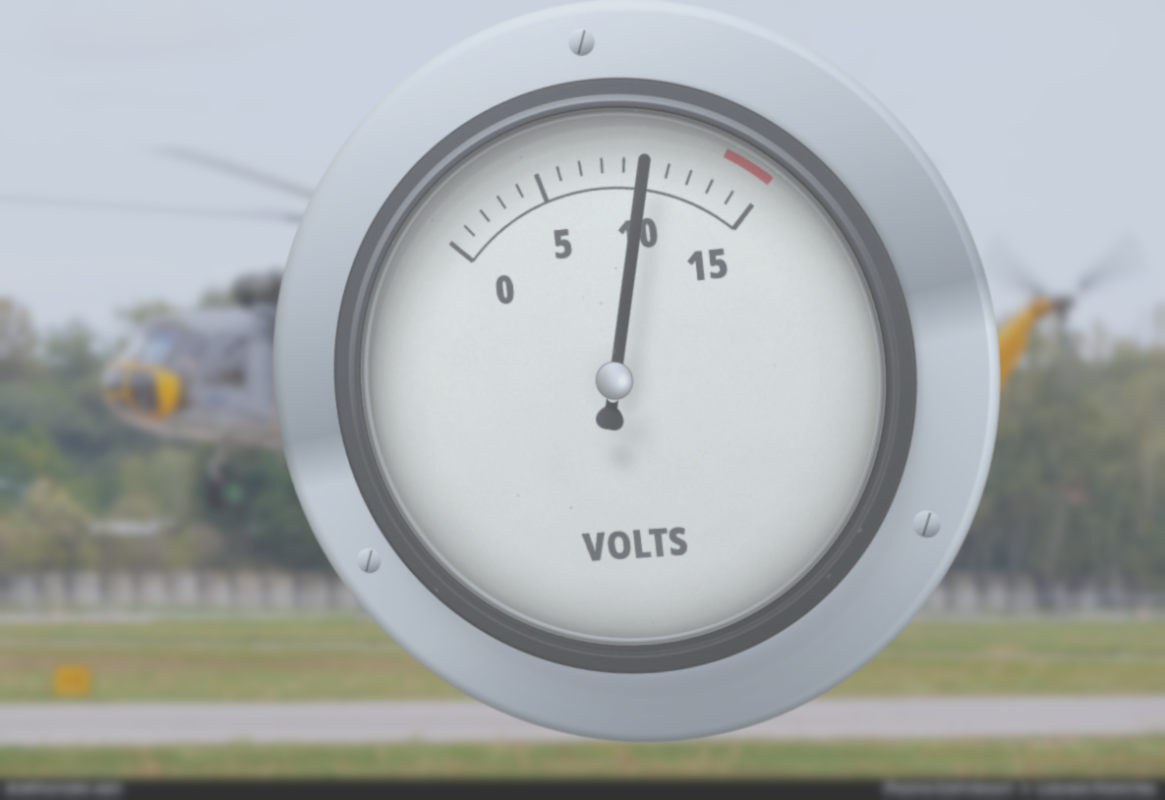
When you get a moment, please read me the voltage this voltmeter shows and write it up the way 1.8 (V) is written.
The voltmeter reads 10 (V)
